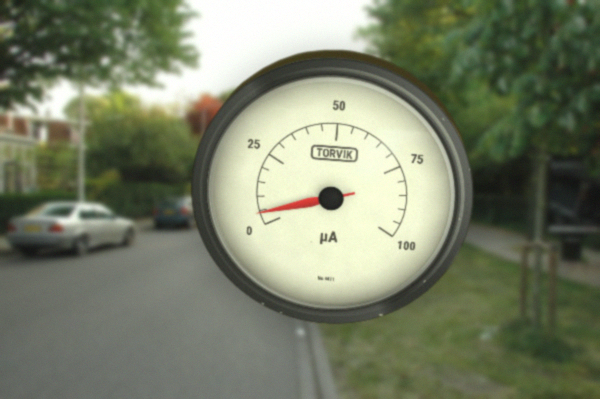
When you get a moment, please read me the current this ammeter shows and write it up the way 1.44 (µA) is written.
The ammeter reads 5 (µA)
